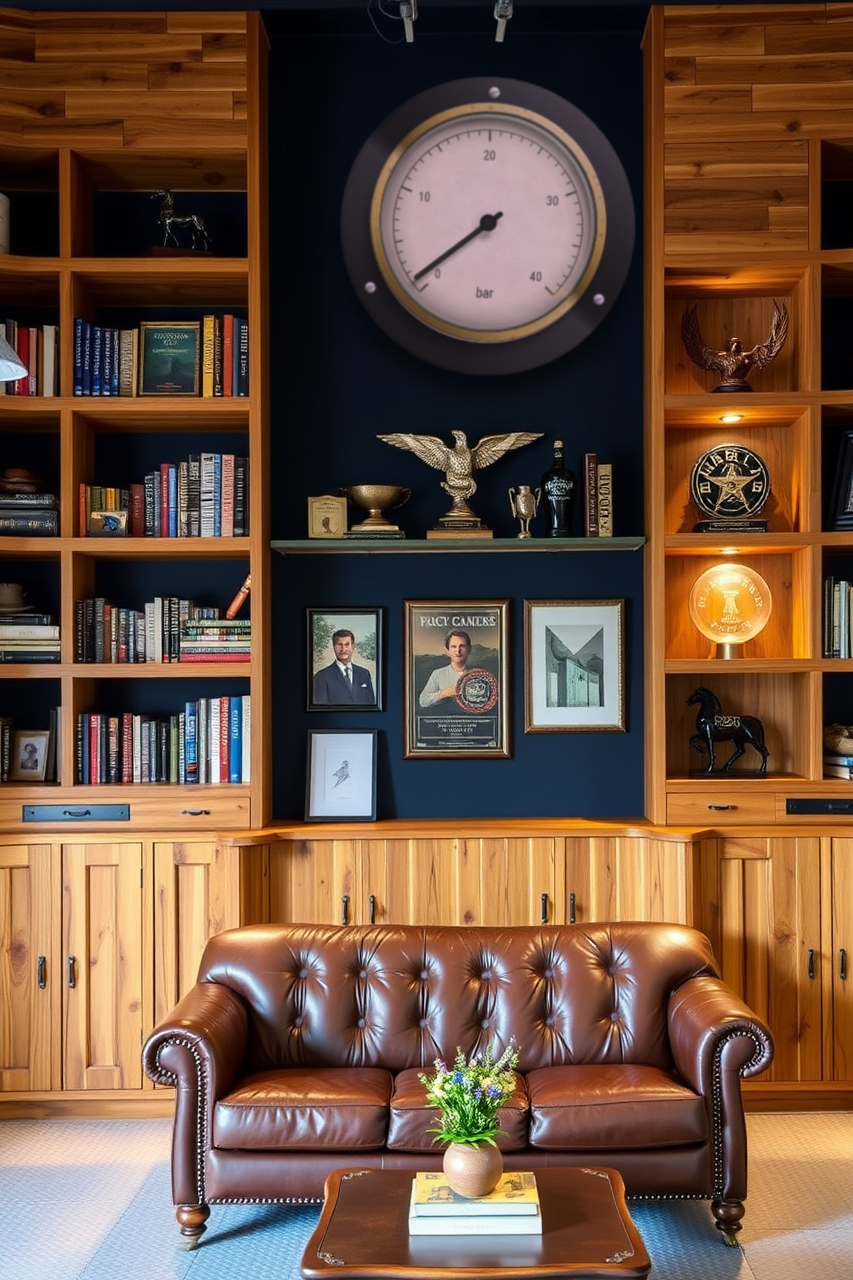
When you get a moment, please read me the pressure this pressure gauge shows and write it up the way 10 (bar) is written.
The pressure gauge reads 1 (bar)
